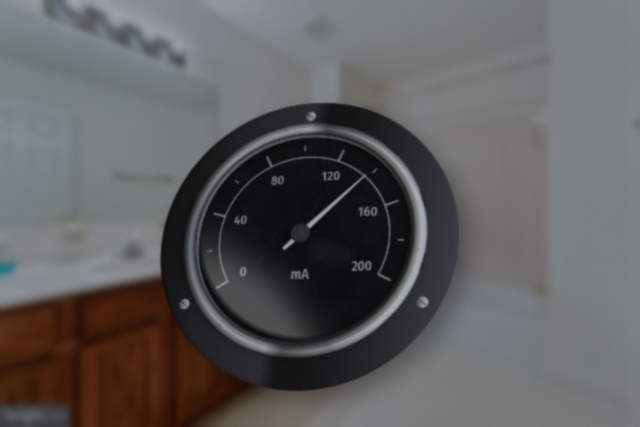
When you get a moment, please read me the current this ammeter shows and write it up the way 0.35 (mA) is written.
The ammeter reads 140 (mA)
